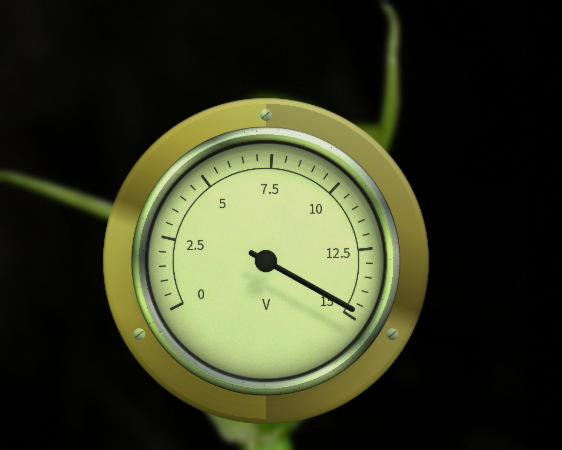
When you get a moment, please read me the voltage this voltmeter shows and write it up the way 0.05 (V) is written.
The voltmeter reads 14.75 (V)
